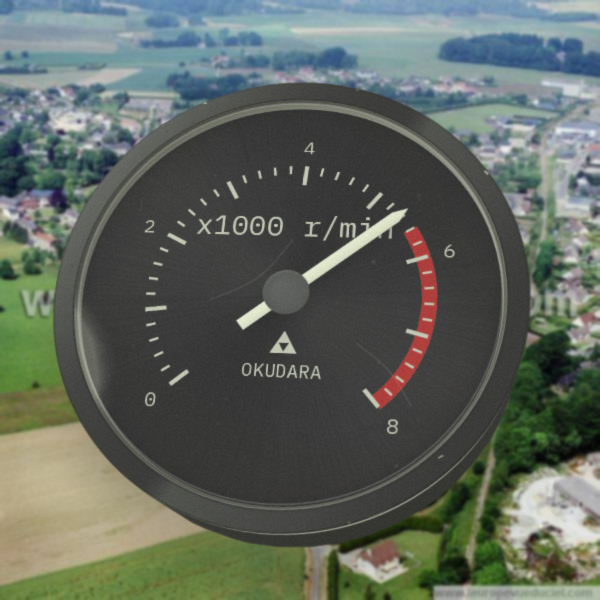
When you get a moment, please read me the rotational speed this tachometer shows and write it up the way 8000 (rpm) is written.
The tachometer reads 5400 (rpm)
